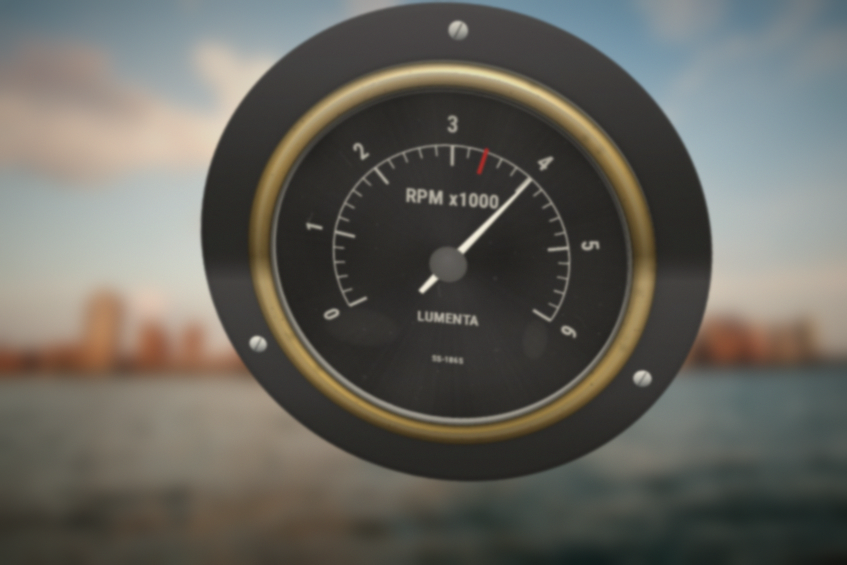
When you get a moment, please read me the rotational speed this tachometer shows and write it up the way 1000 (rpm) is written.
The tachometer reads 4000 (rpm)
